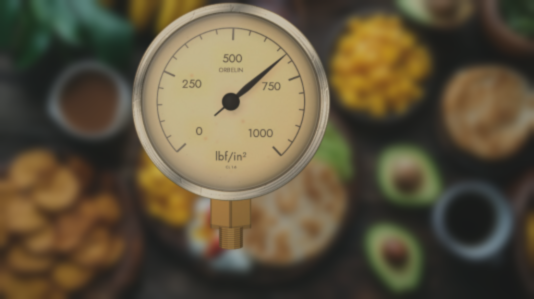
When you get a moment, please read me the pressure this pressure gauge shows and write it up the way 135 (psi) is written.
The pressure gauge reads 675 (psi)
